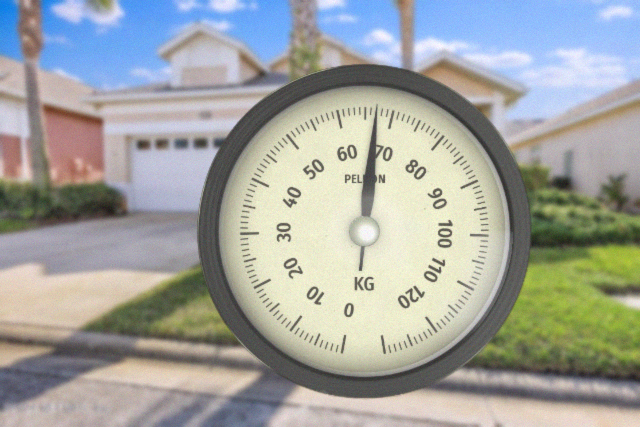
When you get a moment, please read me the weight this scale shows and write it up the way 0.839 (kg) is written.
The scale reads 67 (kg)
